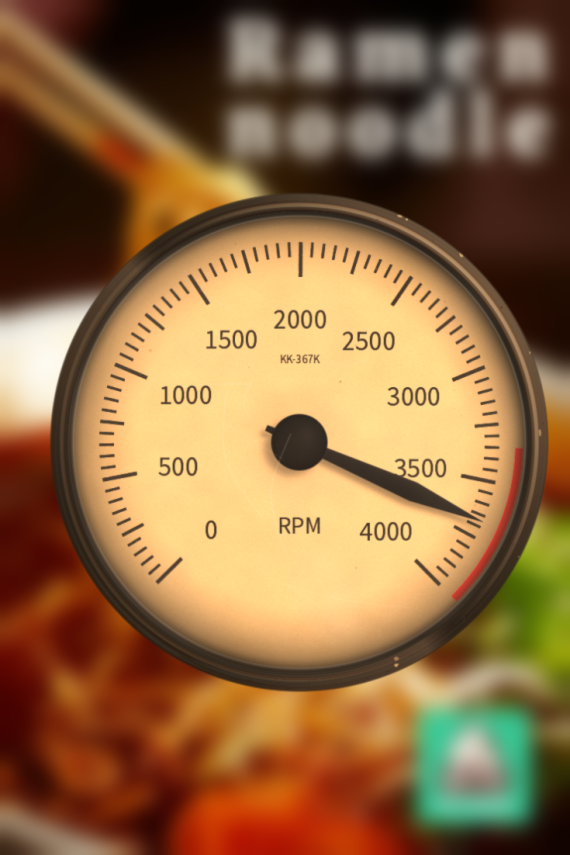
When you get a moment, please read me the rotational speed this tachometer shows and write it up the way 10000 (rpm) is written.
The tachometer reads 3675 (rpm)
